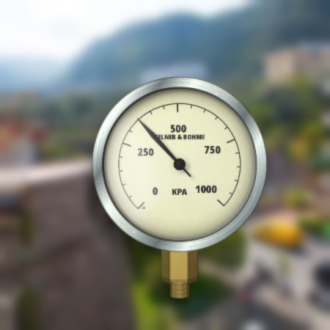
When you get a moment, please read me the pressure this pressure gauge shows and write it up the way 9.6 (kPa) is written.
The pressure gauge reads 350 (kPa)
